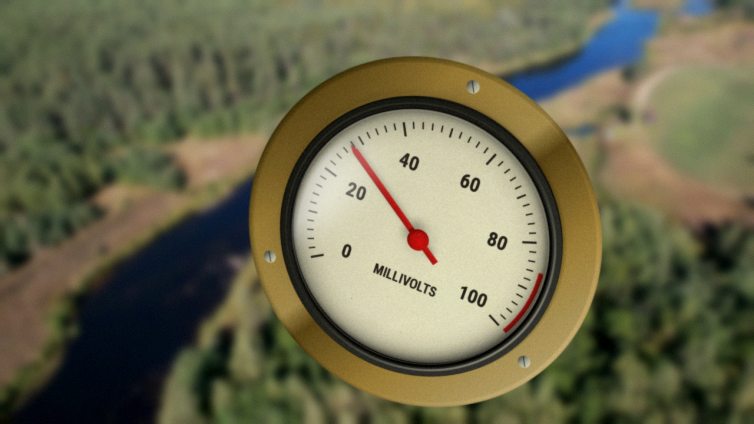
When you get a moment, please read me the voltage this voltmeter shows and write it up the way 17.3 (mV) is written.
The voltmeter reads 28 (mV)
